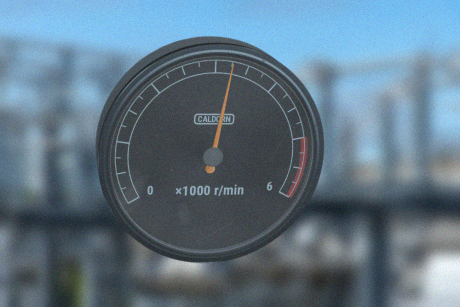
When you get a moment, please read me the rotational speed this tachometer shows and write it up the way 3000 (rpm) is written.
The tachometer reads 3250 (rpm)
